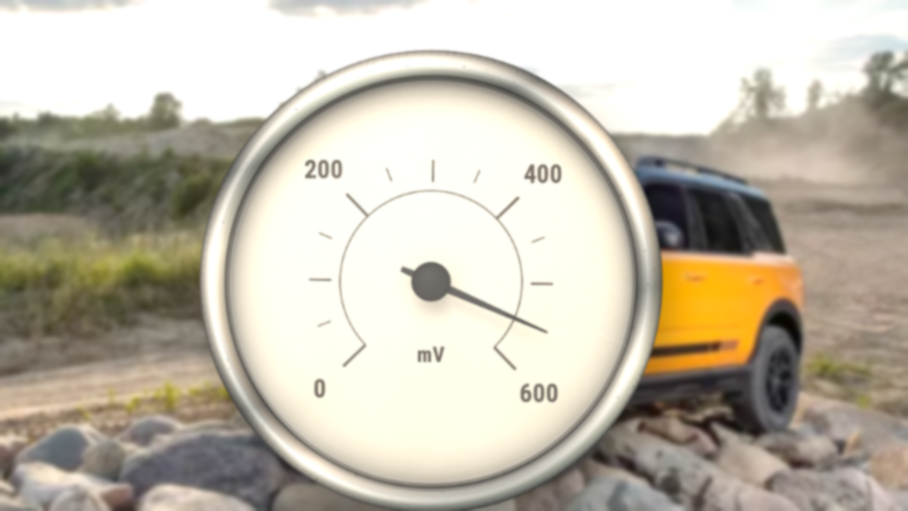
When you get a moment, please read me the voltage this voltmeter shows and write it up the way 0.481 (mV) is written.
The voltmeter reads 550 (mV)
